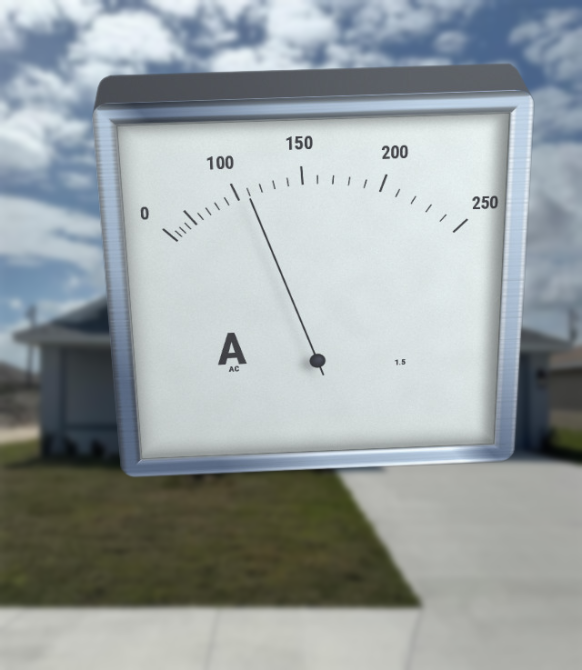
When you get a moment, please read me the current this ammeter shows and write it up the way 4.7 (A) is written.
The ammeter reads 110 (A)
